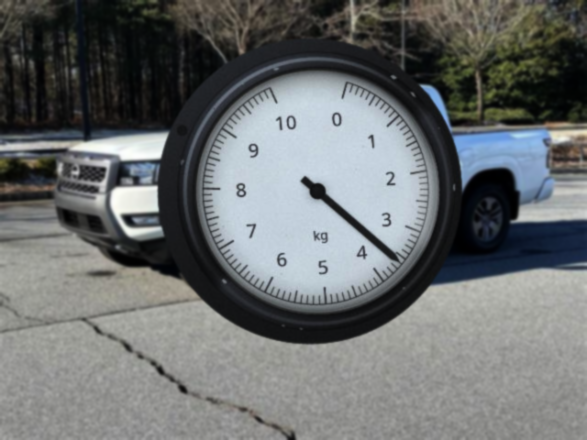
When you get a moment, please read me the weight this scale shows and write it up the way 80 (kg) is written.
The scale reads 3.6 (kg)
